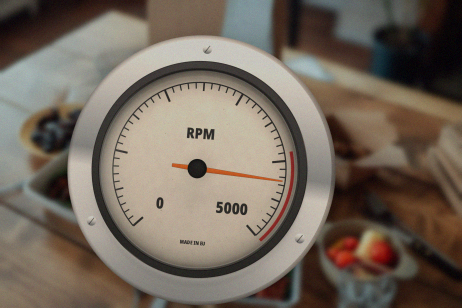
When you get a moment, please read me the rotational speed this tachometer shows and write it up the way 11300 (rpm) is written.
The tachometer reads 4250 (rpm)
